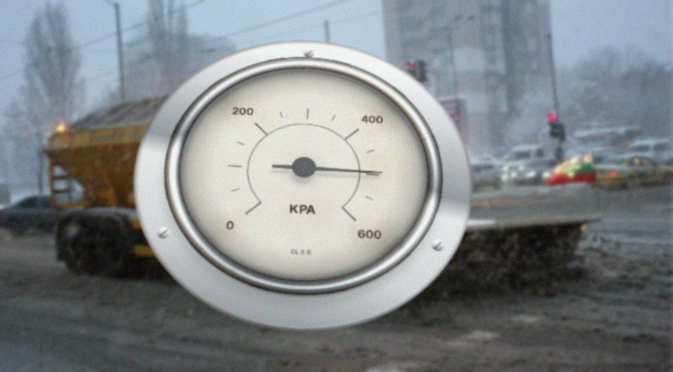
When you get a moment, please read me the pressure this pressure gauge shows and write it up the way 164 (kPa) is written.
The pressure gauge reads 500 (kPa)
